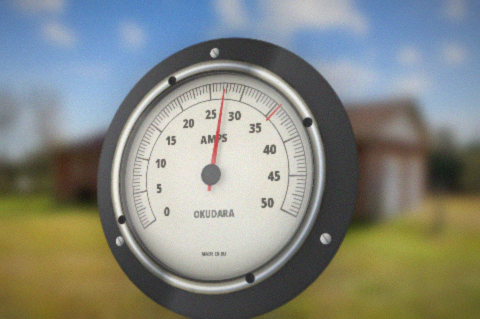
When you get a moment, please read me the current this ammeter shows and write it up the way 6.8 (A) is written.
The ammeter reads 27.5 (A)
